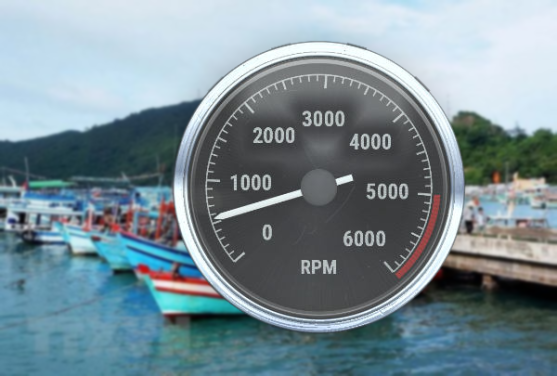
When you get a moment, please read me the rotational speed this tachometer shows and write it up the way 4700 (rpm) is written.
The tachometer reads 550 (rpm)
